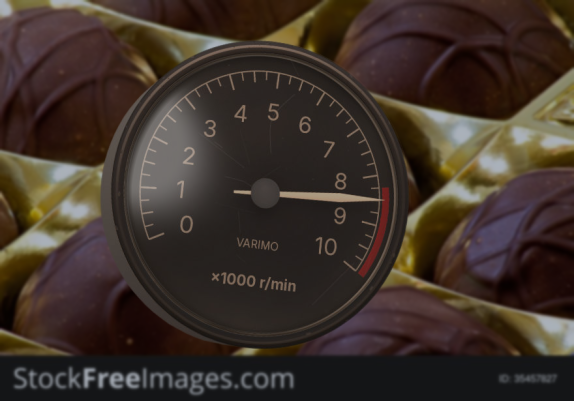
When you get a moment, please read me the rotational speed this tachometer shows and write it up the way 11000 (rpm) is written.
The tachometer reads 8500 (rpm)
